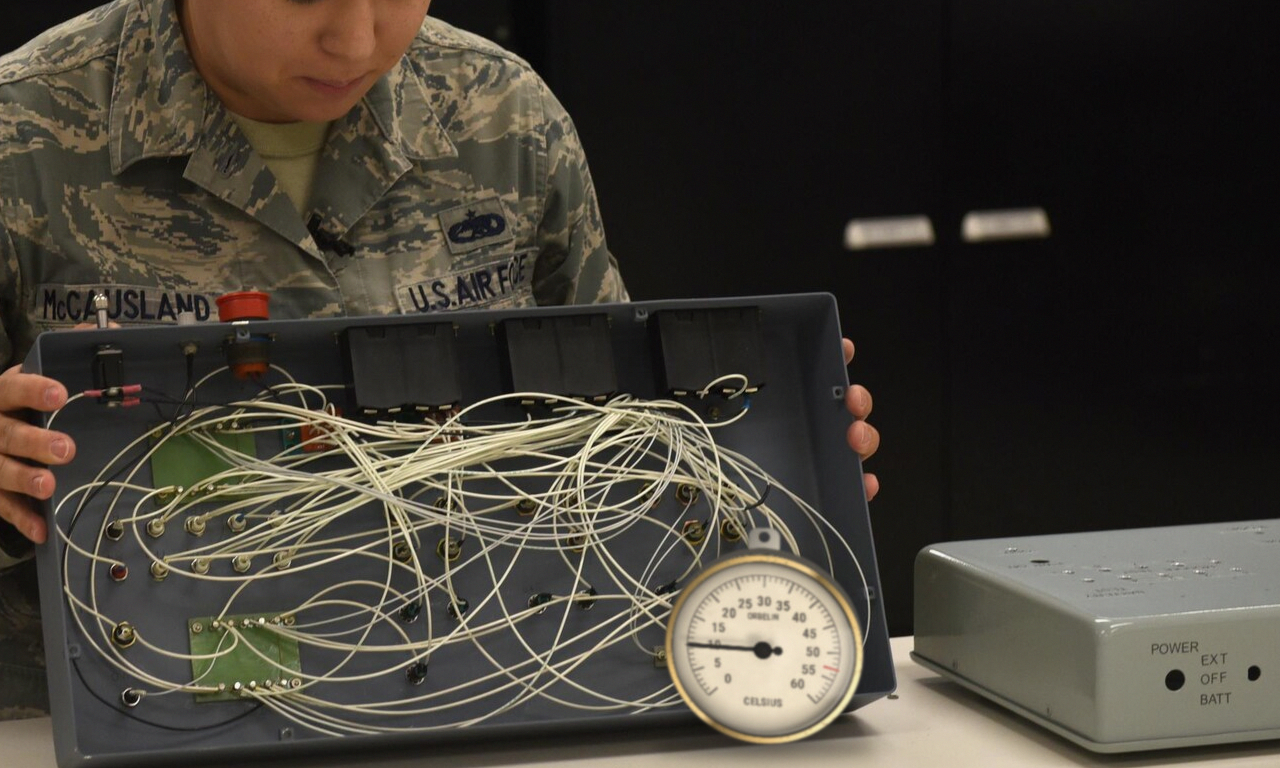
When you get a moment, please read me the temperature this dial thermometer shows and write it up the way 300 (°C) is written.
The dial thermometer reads 10 (°C)
